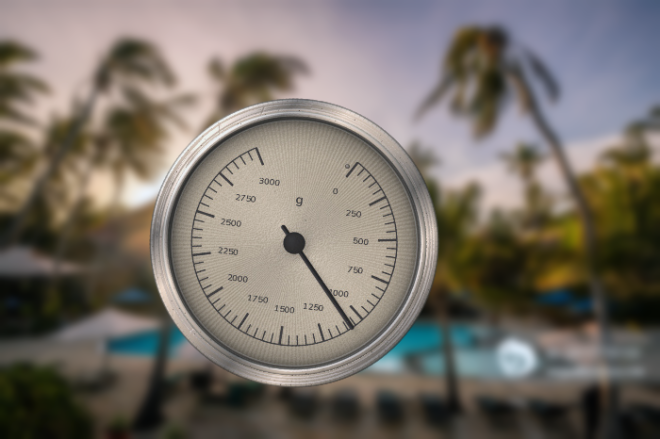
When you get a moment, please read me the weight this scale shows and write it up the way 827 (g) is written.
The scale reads 1075 (g)
